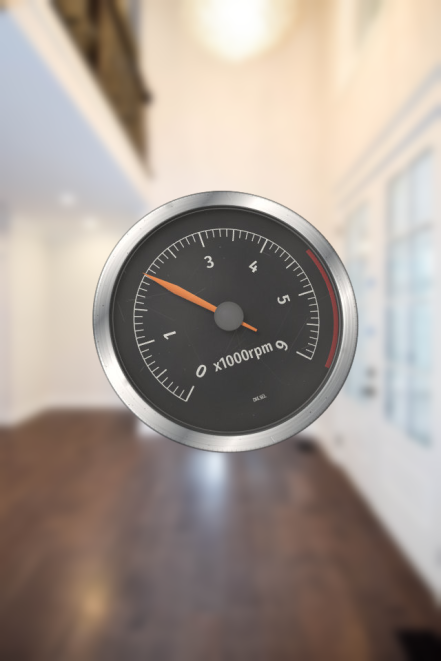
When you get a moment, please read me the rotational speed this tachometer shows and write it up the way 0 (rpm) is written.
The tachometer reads 2000 (rpm)
